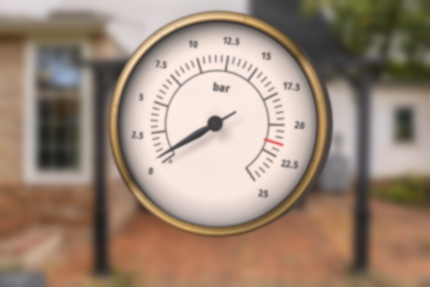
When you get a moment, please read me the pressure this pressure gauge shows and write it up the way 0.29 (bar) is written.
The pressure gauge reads 0.5 (bar)
